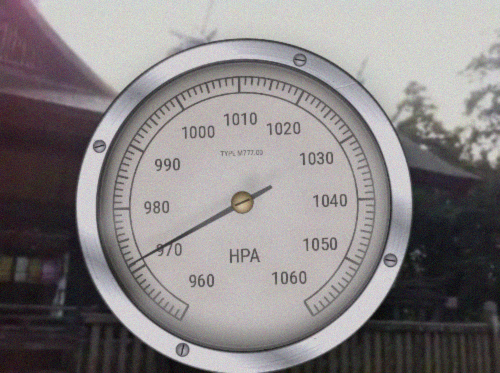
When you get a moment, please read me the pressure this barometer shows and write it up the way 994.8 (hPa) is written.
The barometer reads 971 (hPa)
